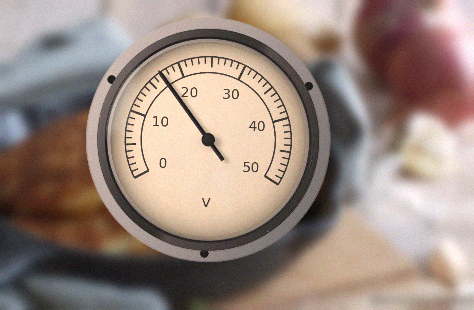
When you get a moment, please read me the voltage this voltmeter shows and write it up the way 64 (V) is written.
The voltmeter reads 17 (V)
